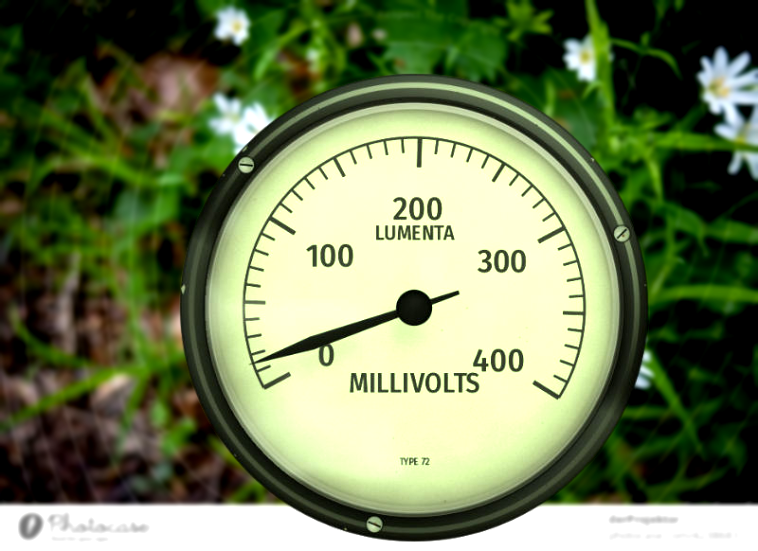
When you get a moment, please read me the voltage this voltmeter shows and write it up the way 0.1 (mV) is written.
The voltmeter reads 15 (mV)
